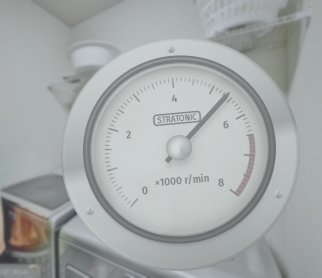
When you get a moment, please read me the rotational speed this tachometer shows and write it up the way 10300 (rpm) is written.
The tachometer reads 5400 (rpm)
